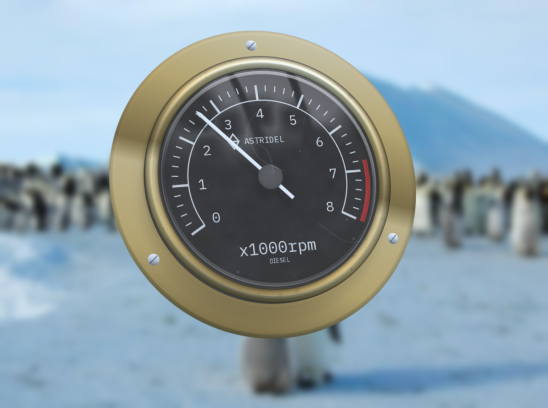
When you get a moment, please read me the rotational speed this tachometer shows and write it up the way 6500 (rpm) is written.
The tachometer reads 2600 (rpm)
